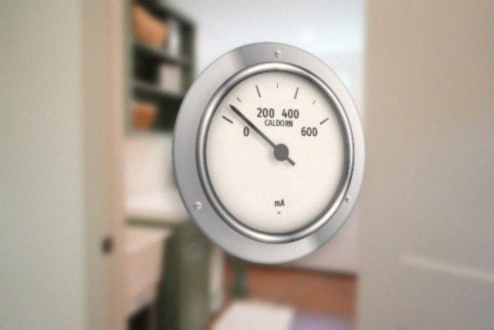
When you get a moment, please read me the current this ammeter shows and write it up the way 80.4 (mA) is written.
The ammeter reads 50 (mA)
